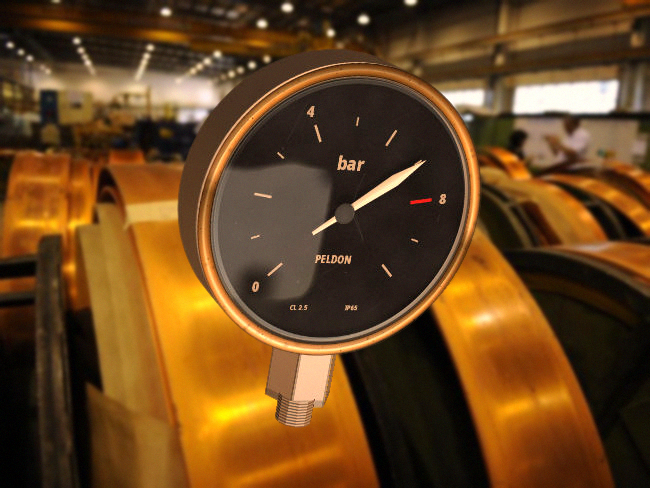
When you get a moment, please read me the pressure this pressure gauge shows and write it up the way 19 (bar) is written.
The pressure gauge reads 7 (bar)
